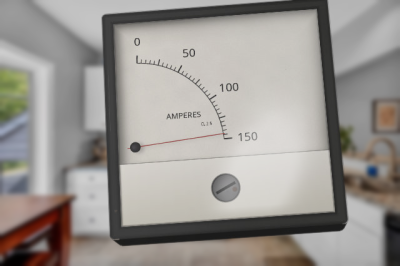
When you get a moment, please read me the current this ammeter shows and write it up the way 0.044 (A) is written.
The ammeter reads 145 (A)
